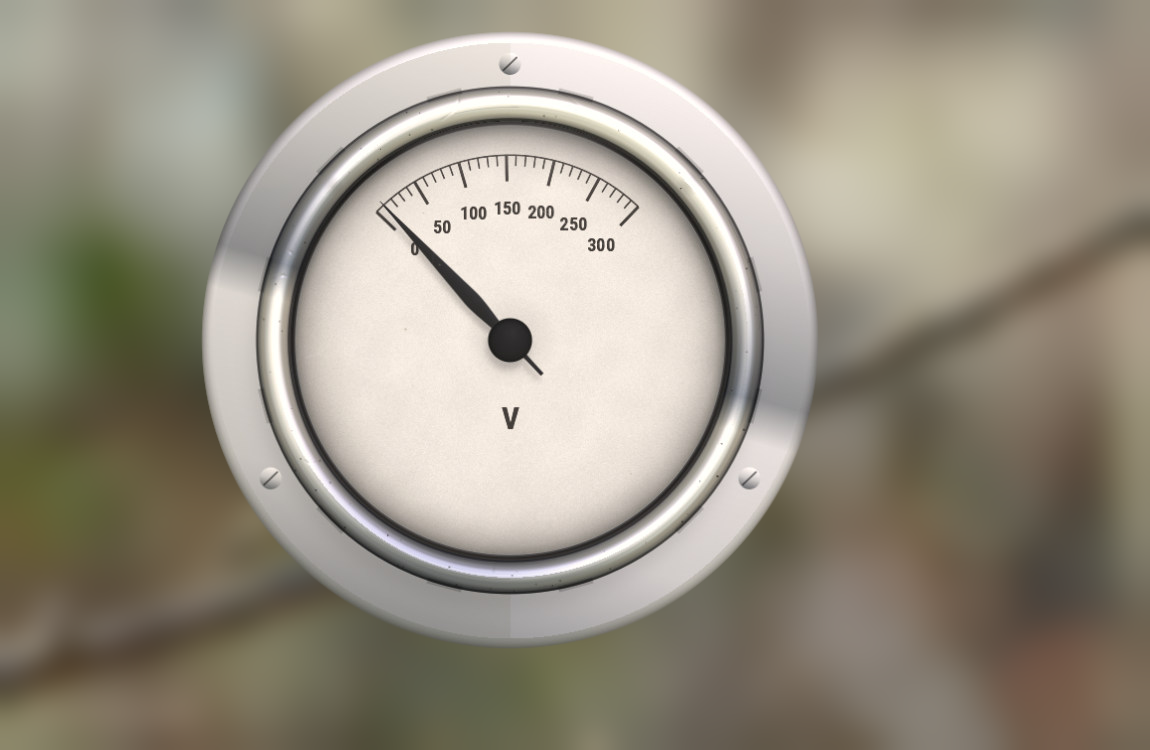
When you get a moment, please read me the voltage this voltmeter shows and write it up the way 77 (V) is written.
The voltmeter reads 10 (V)
